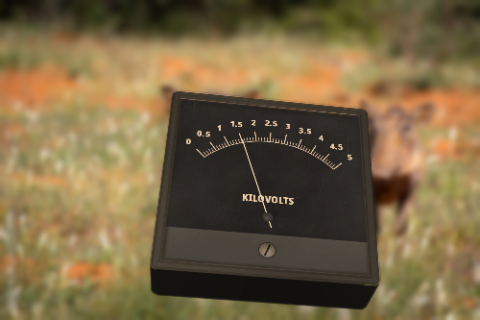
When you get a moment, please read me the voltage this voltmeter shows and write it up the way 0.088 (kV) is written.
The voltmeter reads 1.5 (kV)
